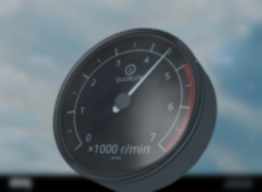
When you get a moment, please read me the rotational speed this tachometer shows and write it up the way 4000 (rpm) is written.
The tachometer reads 4500 (rpm)
